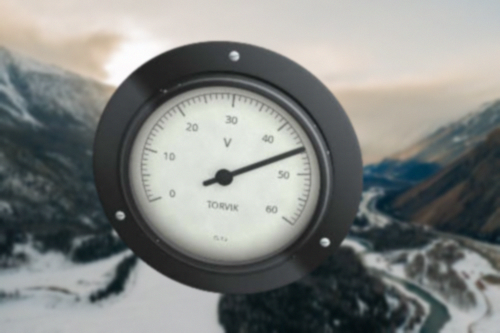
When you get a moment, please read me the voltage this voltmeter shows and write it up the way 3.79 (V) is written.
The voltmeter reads 45 (V)
